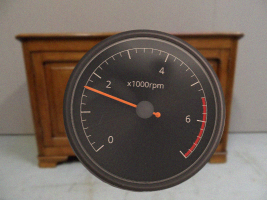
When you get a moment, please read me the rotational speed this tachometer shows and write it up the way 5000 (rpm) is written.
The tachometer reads 1600 (rpm)
